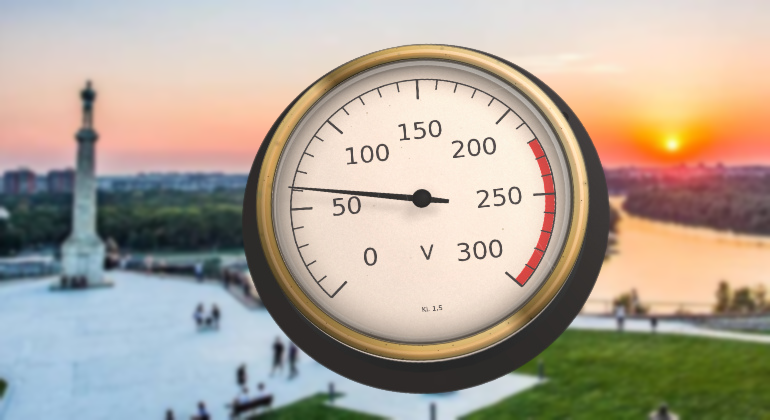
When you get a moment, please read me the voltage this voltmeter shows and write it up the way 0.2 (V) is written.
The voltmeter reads 60 (V)
